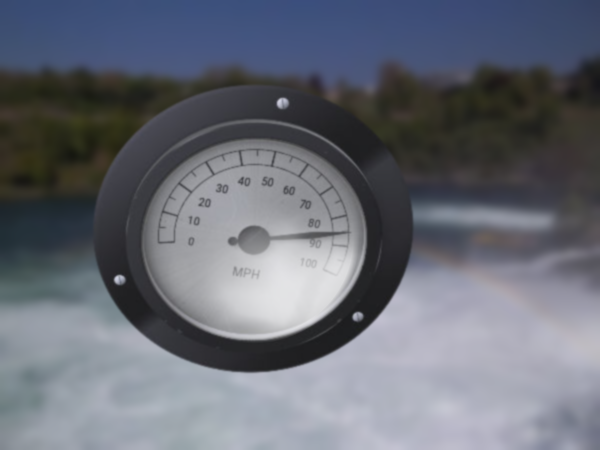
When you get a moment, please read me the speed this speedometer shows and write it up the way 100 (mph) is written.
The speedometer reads 85 (mph)
